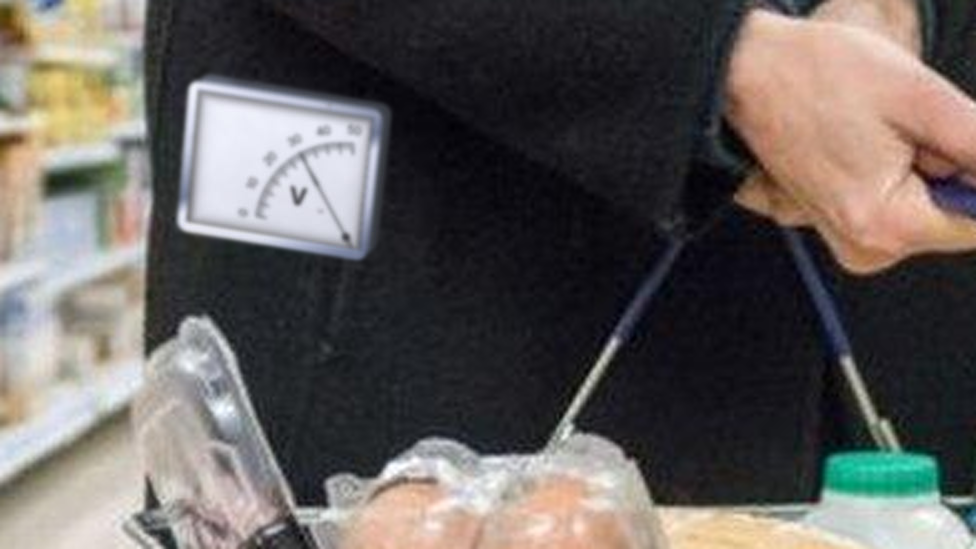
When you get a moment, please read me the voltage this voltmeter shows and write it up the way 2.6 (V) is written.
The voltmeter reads 30 (V)
